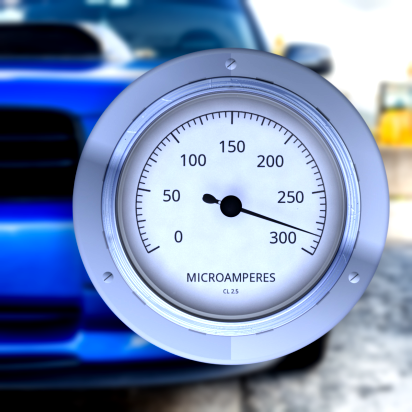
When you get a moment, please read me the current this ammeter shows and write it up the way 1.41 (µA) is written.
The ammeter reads 285 (µA)
